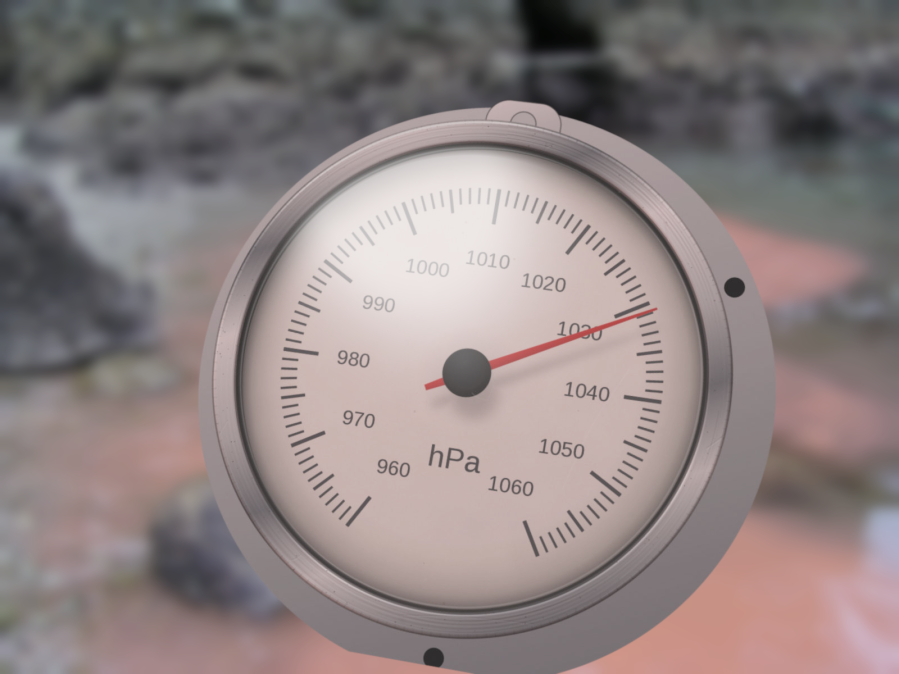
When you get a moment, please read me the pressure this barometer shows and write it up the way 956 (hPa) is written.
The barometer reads 1031 (hPa)
